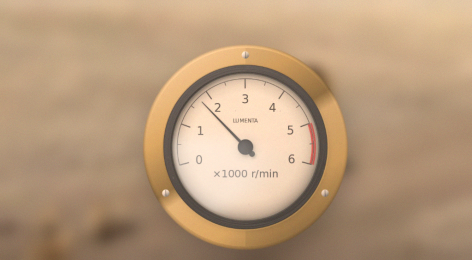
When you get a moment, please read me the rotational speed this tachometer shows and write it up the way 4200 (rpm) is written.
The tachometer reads 1750 (rpm)
